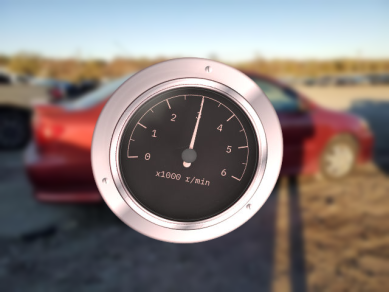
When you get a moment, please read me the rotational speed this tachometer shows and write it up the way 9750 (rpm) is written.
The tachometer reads 3000 (rpm)
